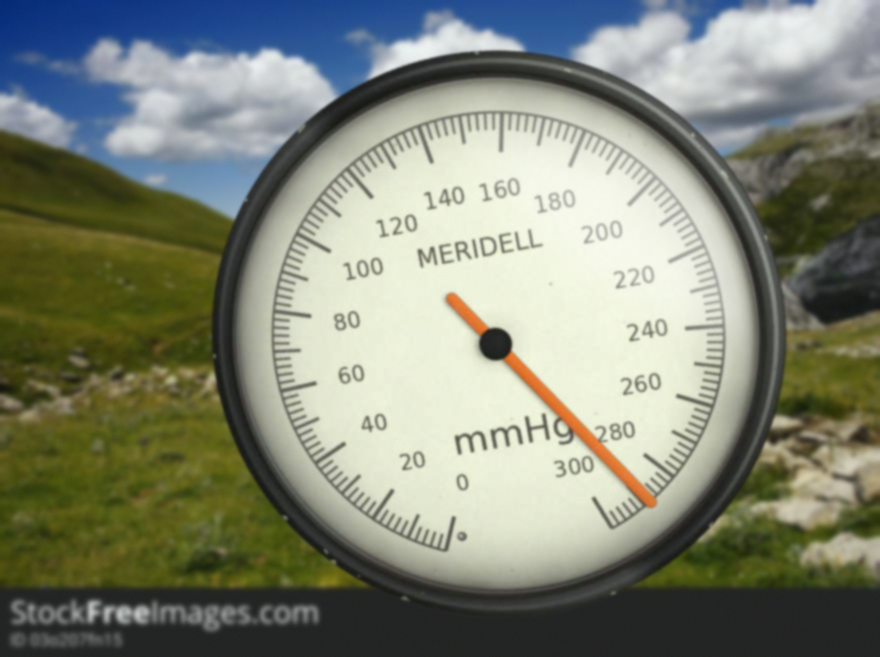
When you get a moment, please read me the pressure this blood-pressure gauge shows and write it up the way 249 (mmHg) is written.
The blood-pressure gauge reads 288 (mmHg)
